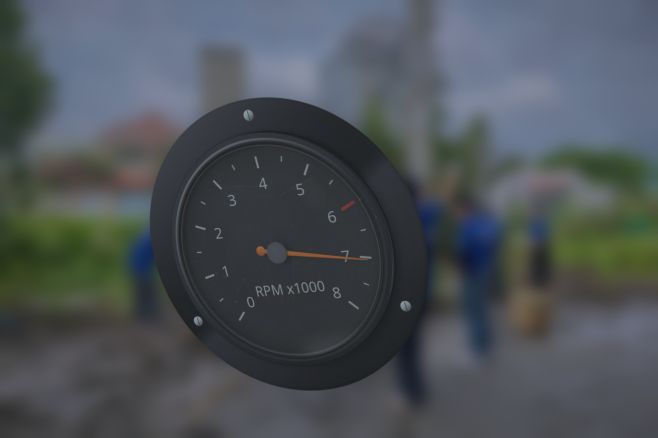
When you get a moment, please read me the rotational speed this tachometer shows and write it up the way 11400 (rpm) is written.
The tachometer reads 7000 (rpm)
